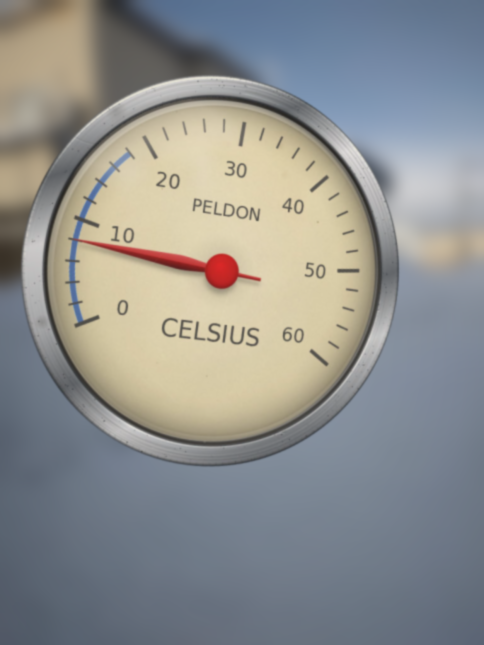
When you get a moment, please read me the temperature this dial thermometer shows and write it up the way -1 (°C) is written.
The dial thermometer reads 8 (°C)
